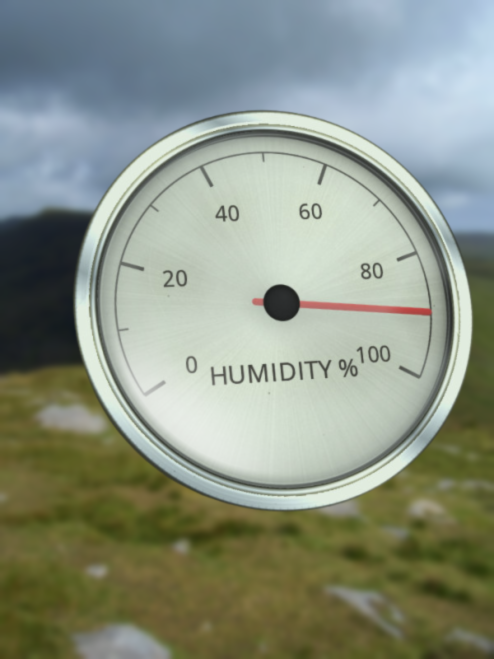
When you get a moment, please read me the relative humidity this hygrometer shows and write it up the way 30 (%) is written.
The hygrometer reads 90 (%)
